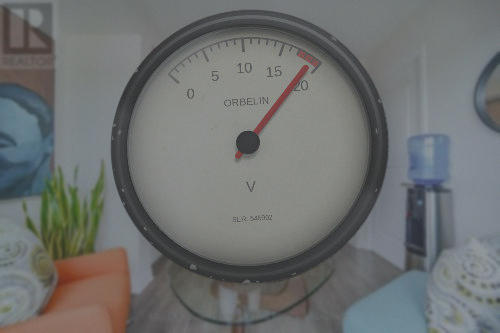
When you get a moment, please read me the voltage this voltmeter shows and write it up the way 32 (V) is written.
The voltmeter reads 19 (V)
